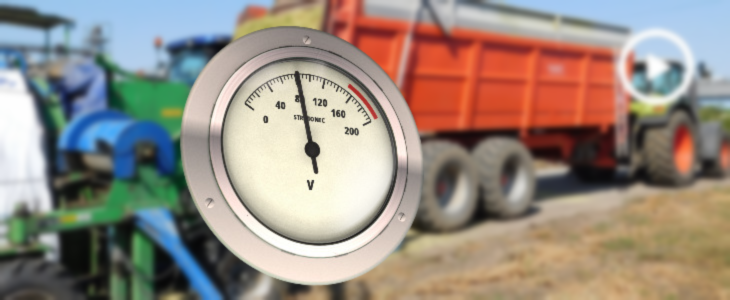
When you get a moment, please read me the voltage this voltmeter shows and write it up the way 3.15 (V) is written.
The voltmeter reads 80 (V)
